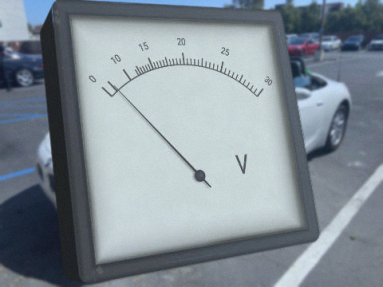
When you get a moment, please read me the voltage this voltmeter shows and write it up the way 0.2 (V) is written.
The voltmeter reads 5 (V)
